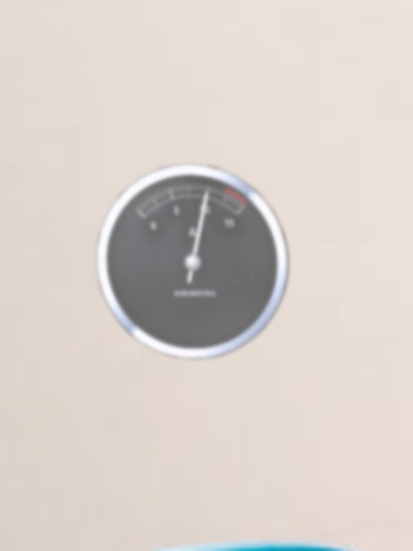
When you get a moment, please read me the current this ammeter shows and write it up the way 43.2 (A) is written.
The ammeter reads 10 (A)
